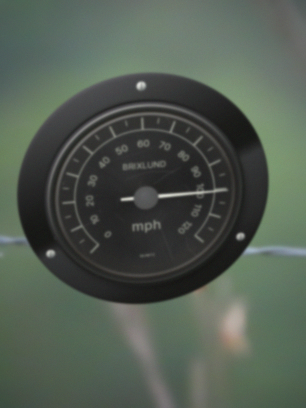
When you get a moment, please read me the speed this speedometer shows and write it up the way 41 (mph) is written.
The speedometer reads 100 (mph)
